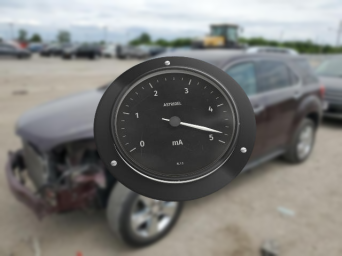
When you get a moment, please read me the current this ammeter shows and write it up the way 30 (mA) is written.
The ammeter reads 4.8 (mA)
